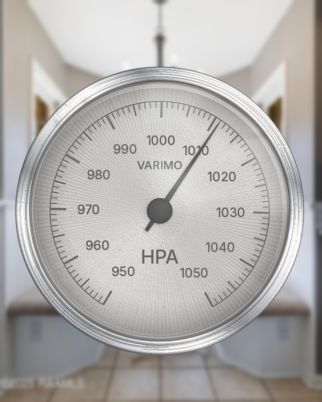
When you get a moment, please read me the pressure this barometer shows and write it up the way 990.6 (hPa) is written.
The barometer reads 1011 (hPa)
